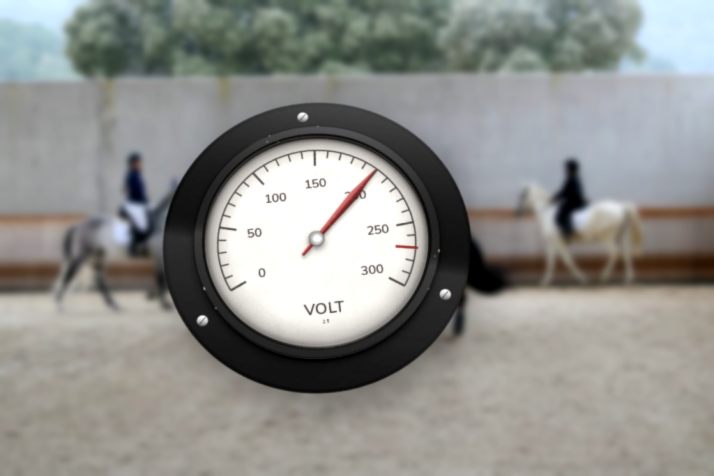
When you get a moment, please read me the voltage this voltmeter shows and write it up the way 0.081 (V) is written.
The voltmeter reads 200 (V)
